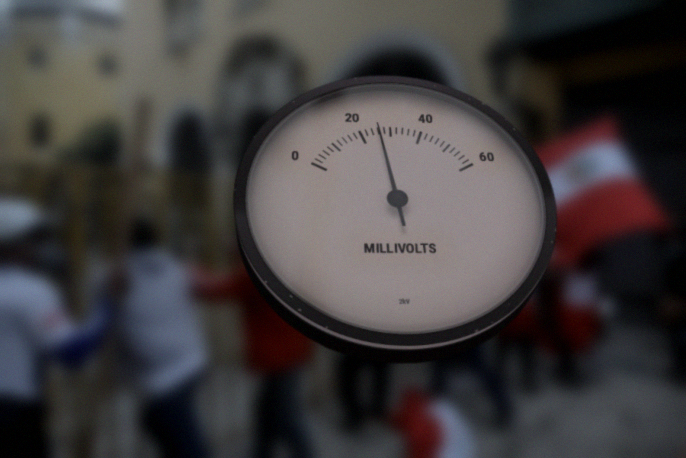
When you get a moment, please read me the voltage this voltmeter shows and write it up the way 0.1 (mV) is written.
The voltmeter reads 26 (mV)
